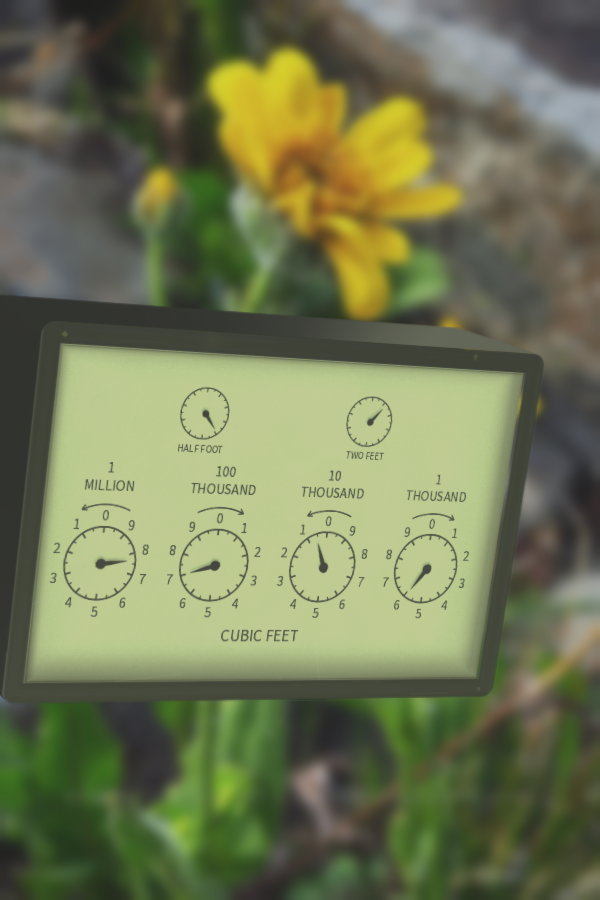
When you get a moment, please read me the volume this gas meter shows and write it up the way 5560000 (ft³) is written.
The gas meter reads 770600 (ft³)
